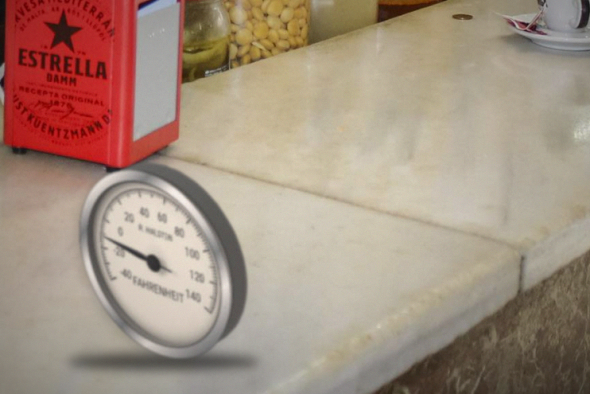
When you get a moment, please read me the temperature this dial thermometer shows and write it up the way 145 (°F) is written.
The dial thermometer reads -10 (°F)
